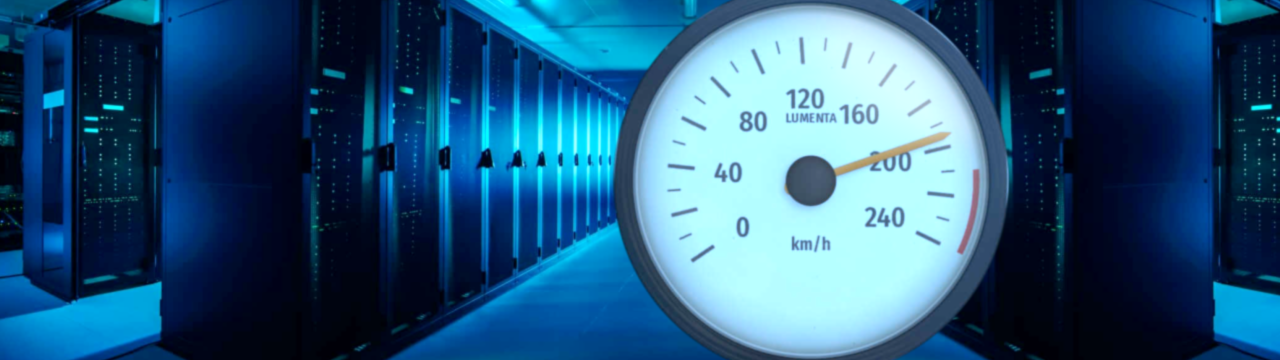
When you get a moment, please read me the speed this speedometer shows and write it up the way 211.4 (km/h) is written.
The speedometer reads 195 (km/h)
